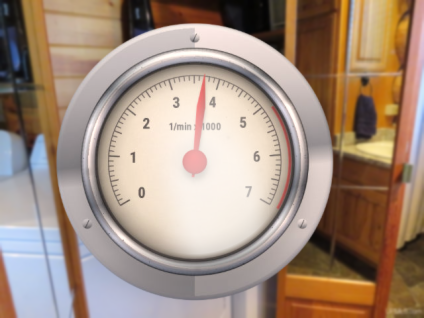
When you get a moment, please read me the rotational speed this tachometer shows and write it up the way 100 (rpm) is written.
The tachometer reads 3700 (rpm)
